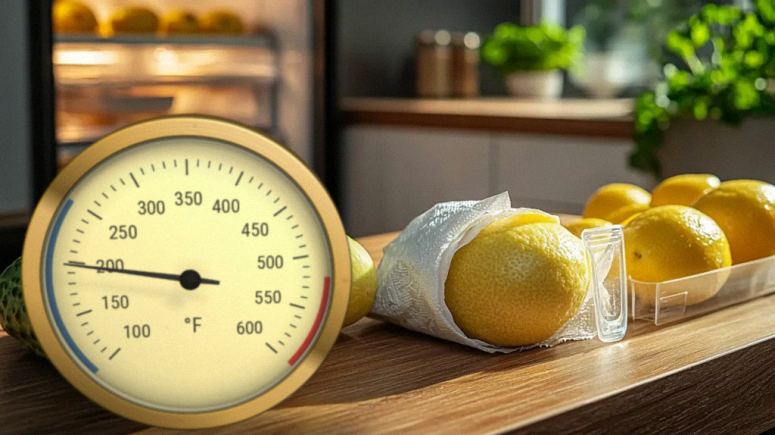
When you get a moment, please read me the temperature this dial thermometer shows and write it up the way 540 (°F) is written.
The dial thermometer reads 200 (°F)
